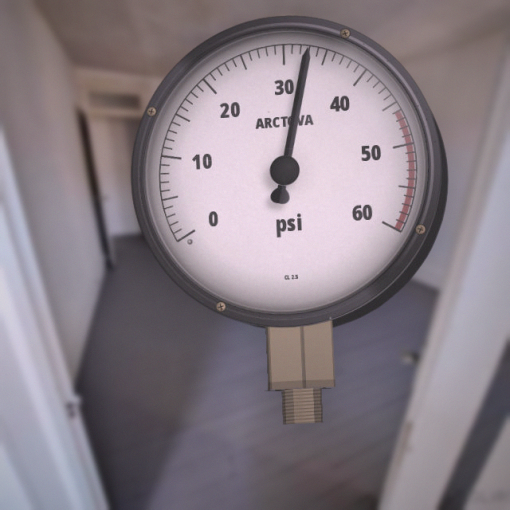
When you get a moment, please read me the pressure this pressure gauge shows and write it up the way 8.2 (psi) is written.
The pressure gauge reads 33 (psi)
